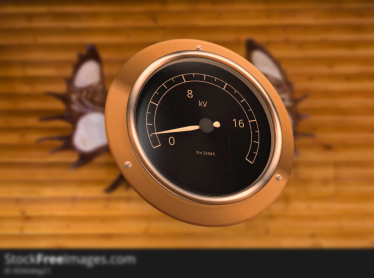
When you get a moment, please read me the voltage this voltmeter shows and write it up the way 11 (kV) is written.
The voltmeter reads 1 (kV)
